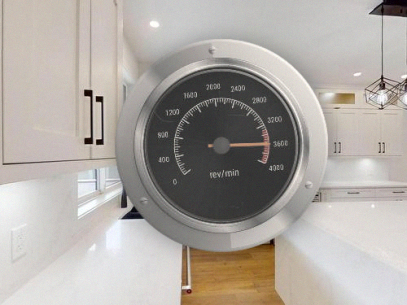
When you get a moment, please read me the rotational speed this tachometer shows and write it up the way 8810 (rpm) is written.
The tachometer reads 3600 (rpm)
